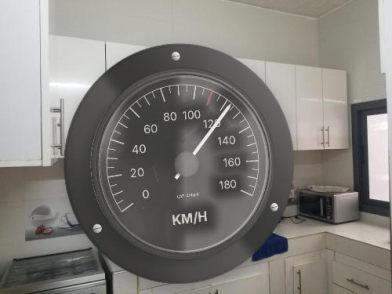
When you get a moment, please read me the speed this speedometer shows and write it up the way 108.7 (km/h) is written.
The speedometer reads 122.5 (km/h)
